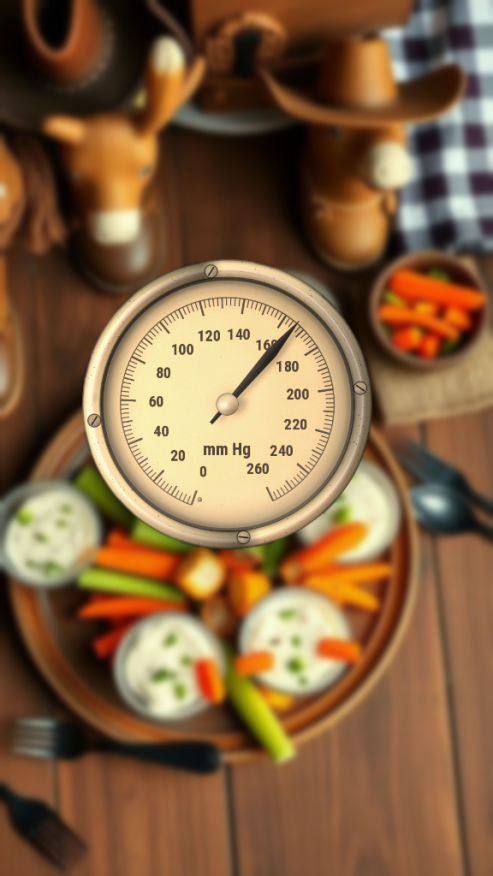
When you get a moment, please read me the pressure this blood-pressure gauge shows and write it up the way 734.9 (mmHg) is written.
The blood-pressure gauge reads 166 (mmHg)
